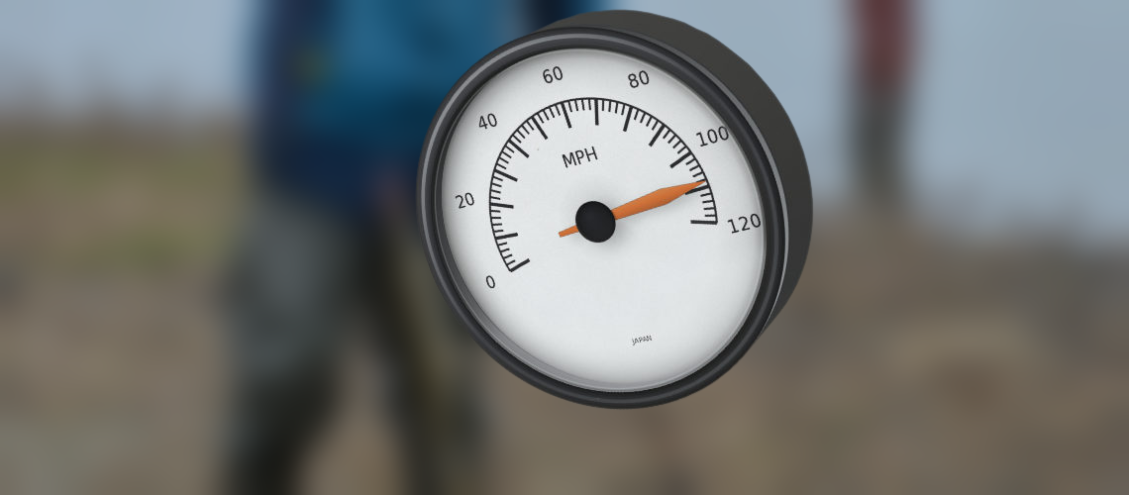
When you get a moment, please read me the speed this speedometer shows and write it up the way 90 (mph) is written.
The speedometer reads 108 (mph)
